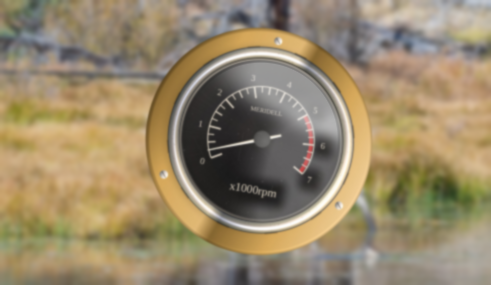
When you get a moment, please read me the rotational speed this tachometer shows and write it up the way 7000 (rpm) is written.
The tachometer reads 250 (rpm)
